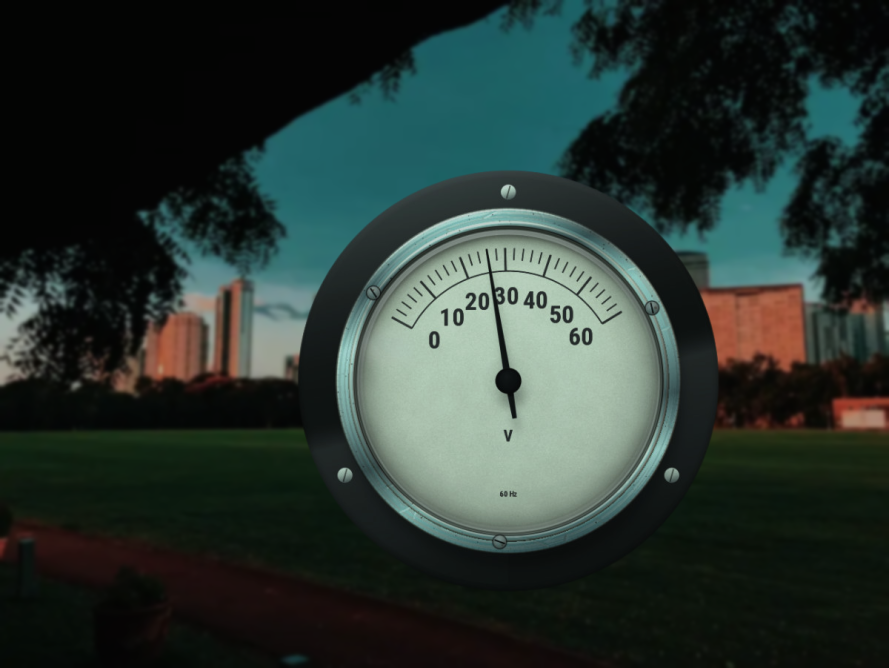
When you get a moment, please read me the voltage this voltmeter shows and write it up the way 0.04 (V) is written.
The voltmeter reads 26 (V)
